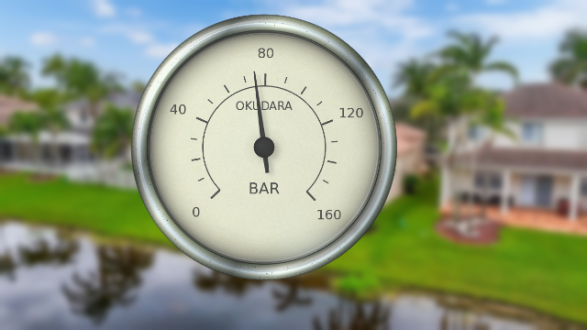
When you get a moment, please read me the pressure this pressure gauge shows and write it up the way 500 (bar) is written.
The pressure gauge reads 75 (bar)
